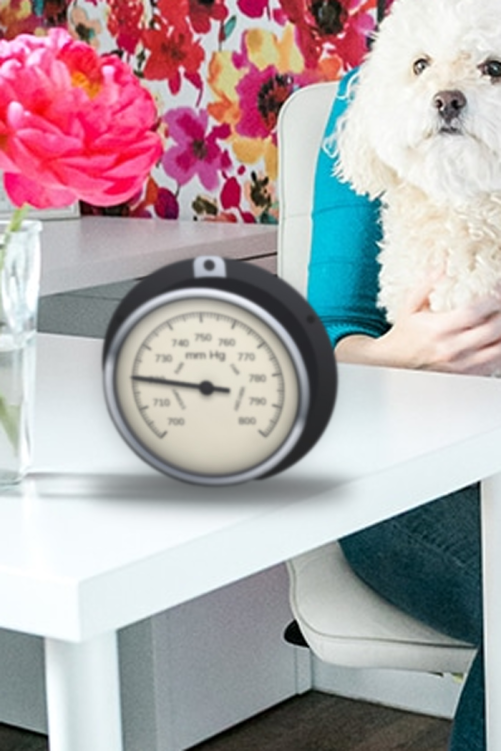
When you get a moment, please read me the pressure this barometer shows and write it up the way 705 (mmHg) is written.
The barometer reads 720 (mmHg)
